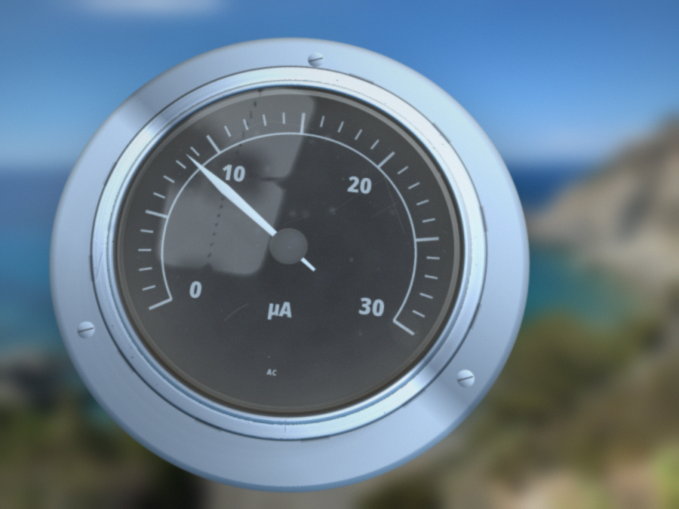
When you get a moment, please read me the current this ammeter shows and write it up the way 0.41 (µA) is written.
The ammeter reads 8.5 (µA)
